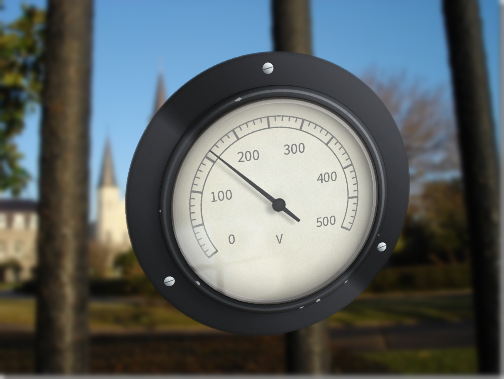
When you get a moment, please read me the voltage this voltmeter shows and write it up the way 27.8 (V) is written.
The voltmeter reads 160 (V)
